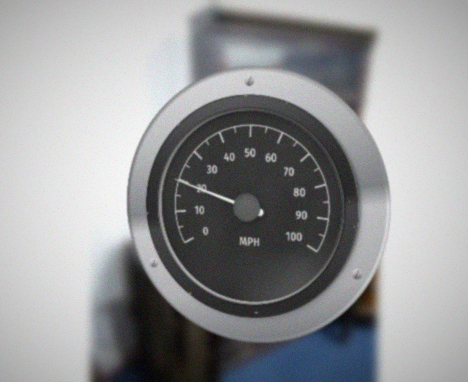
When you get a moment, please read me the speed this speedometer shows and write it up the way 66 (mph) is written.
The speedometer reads 20 (mph)
